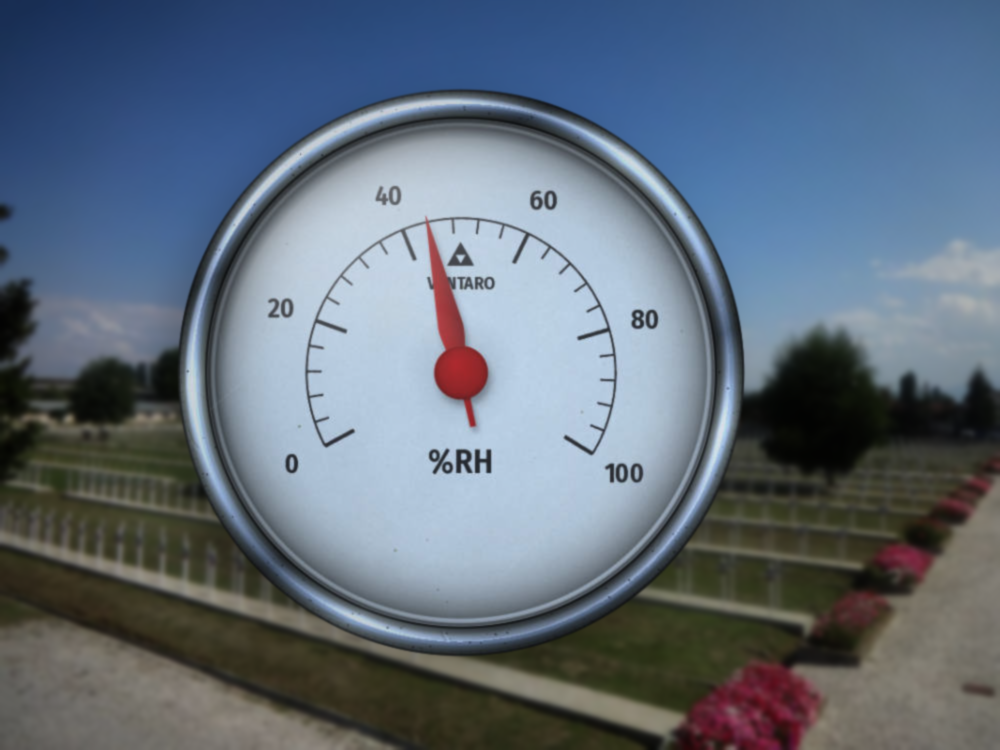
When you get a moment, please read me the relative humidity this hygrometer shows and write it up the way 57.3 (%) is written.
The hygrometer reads 44 (%)
